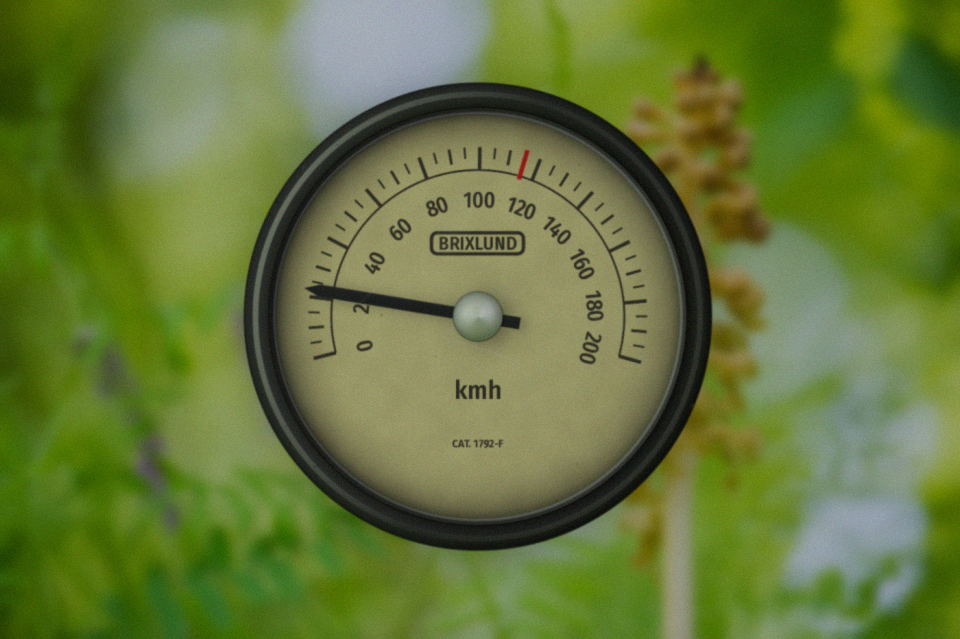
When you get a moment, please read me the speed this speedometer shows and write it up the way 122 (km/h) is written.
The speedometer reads 22.5 (km/h)
